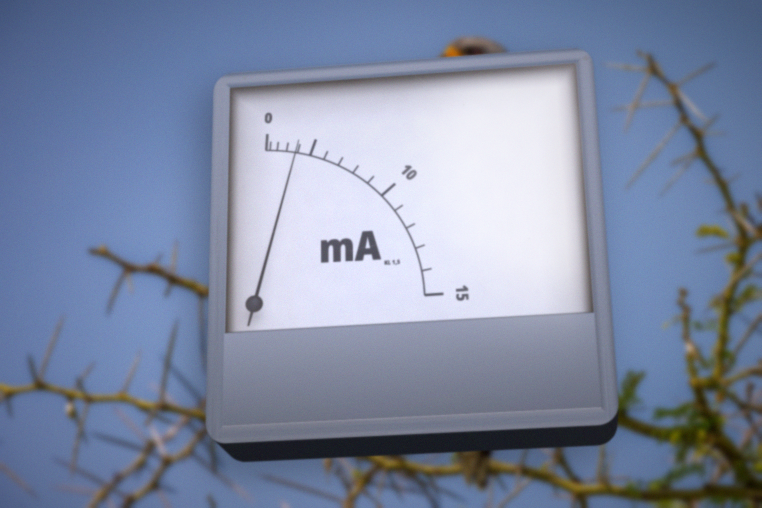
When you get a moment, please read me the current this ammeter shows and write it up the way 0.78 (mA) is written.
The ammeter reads 4 (mA)
